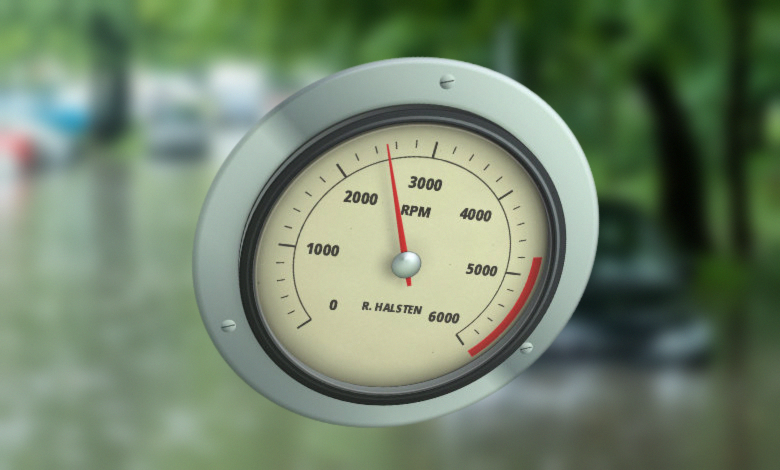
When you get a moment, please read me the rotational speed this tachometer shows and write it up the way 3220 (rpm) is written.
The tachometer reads 2500 (rpm)
